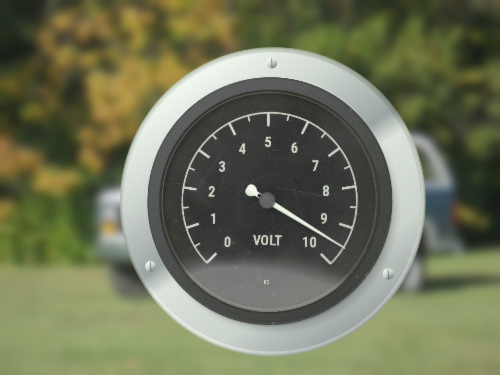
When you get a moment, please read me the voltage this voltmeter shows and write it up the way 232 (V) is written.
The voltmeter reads 9.5 (V)
